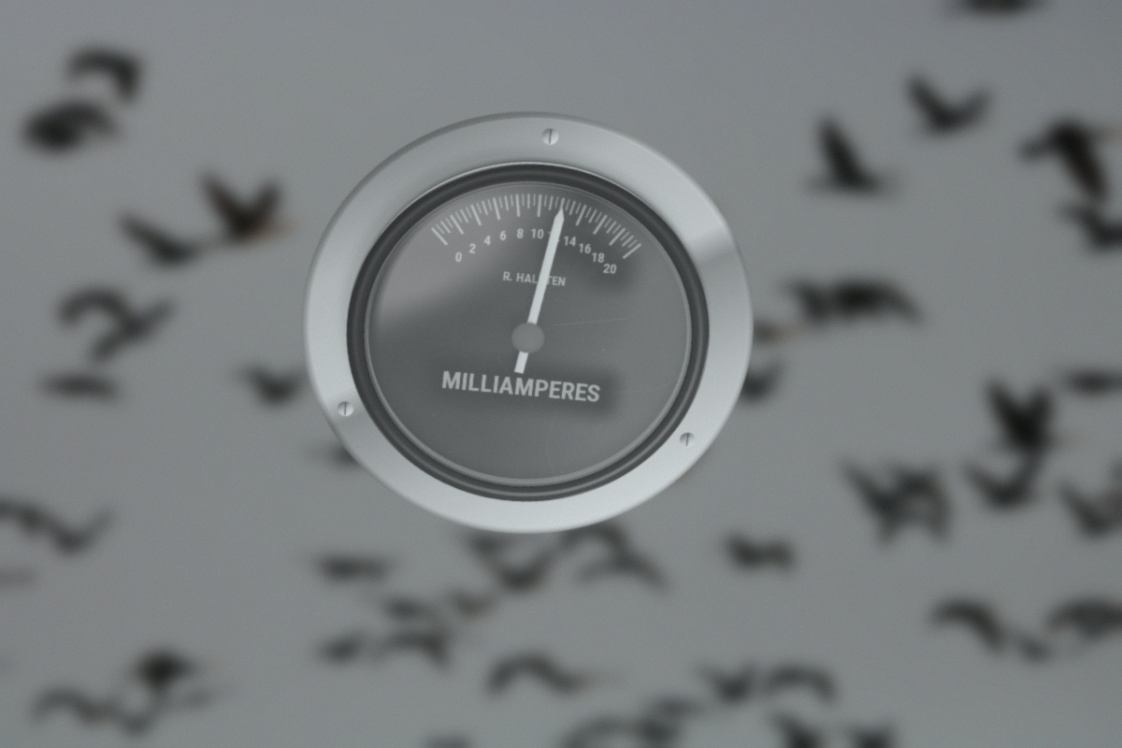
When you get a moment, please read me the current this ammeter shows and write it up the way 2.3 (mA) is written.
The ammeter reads 12 (mA)
